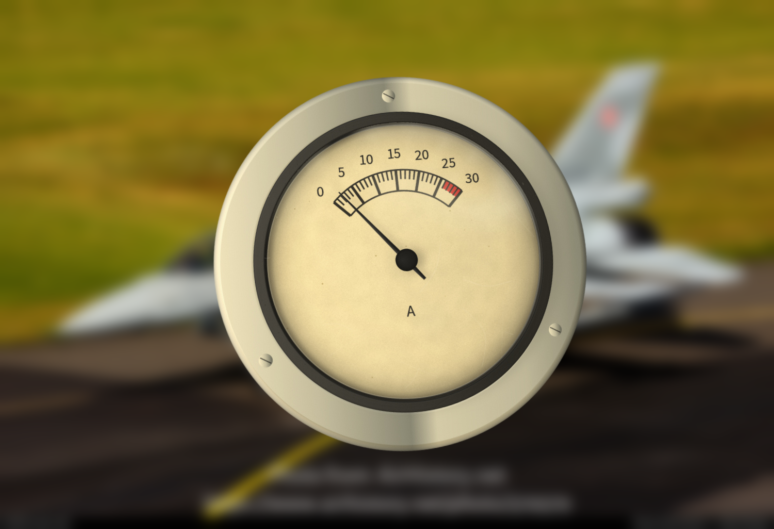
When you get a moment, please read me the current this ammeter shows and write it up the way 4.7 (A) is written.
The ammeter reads 2 (A)
